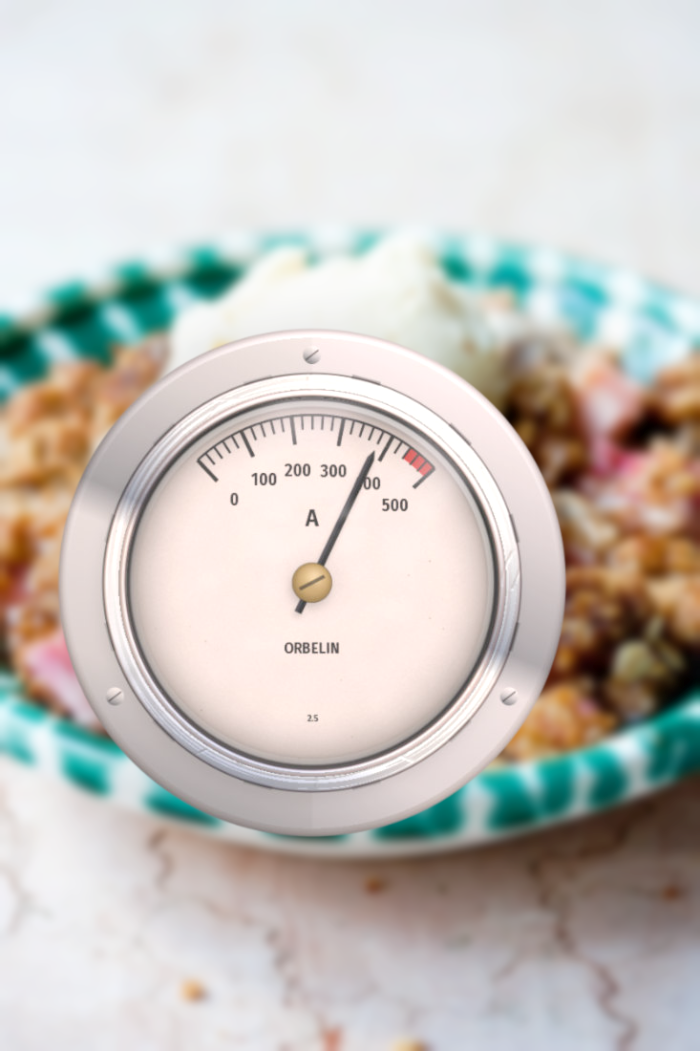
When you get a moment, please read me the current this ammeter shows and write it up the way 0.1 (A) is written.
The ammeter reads 380 (A)
